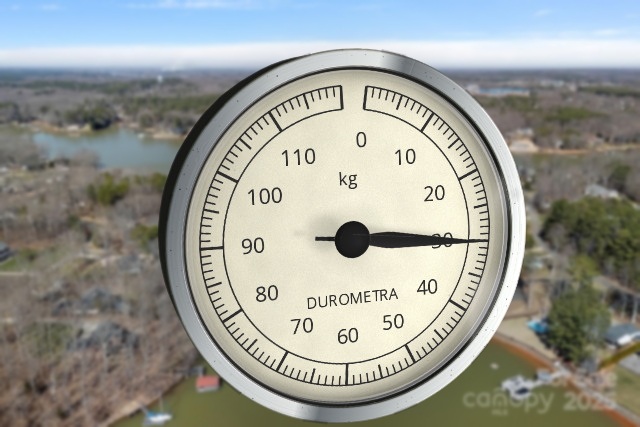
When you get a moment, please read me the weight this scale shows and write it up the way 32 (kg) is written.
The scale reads 30 (kg)
